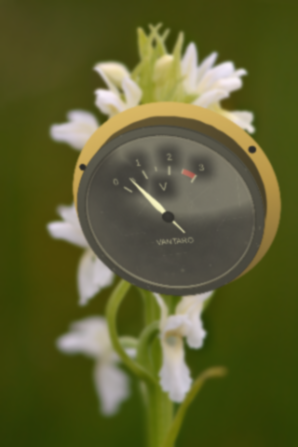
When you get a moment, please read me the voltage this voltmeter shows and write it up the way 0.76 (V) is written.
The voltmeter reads 0.5 (V)
